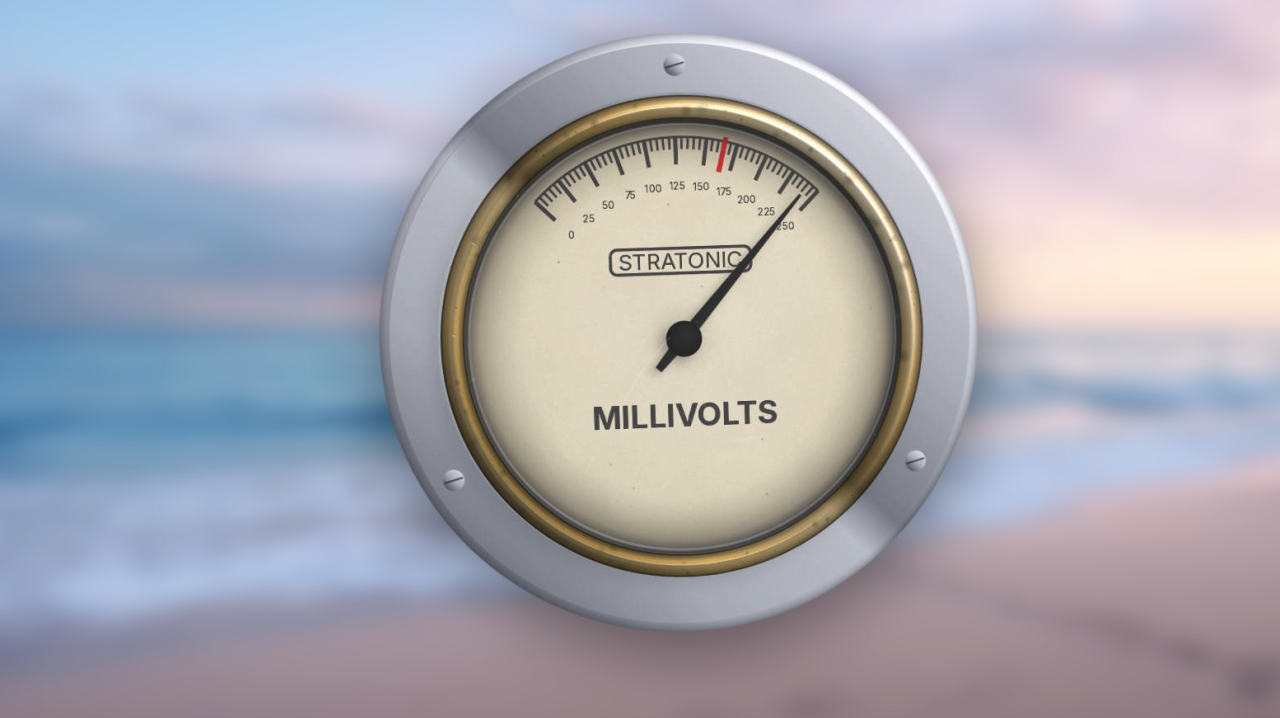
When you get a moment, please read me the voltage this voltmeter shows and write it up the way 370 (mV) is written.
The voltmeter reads 240 (mV)
